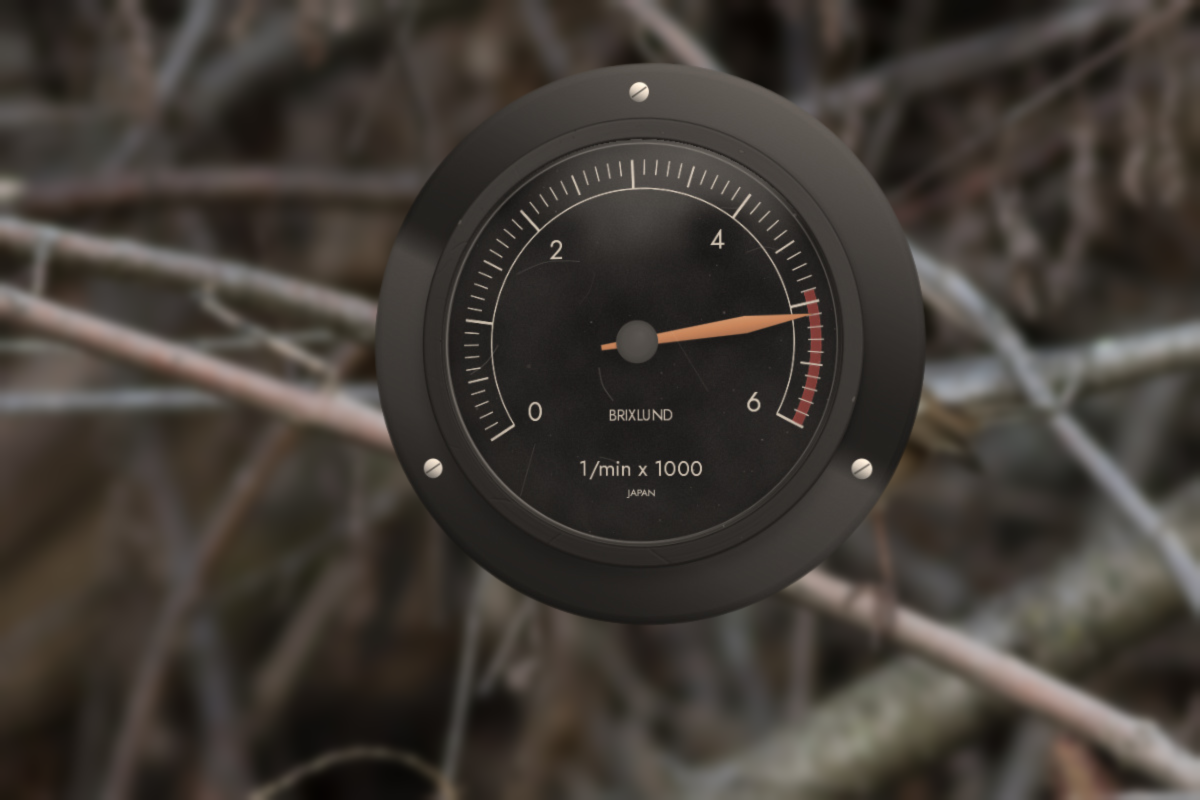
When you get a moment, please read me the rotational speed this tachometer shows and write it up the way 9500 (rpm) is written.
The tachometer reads 5100 (rpm)
